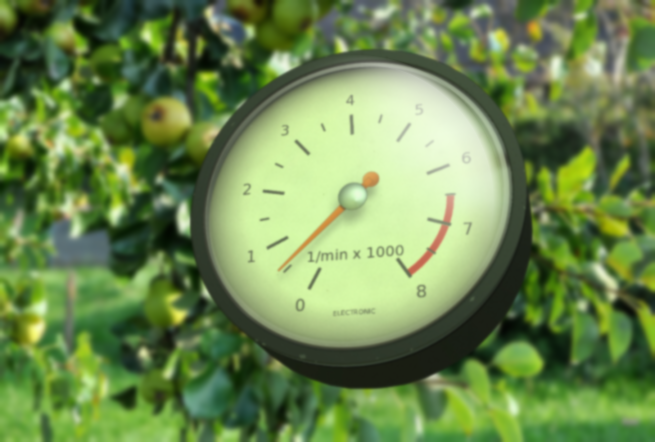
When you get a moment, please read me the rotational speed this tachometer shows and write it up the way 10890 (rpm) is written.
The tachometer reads 500 (rpm)
